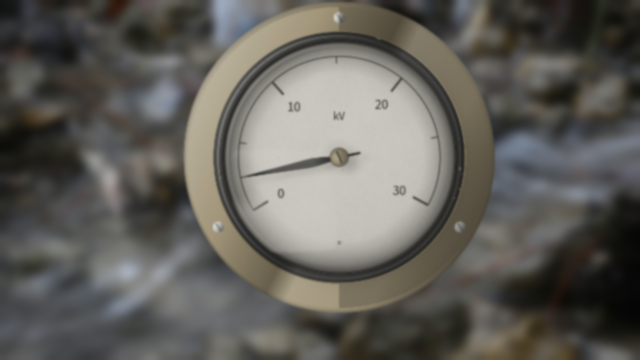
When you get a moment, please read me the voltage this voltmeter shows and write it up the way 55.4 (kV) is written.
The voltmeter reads 2.5 (kV)
